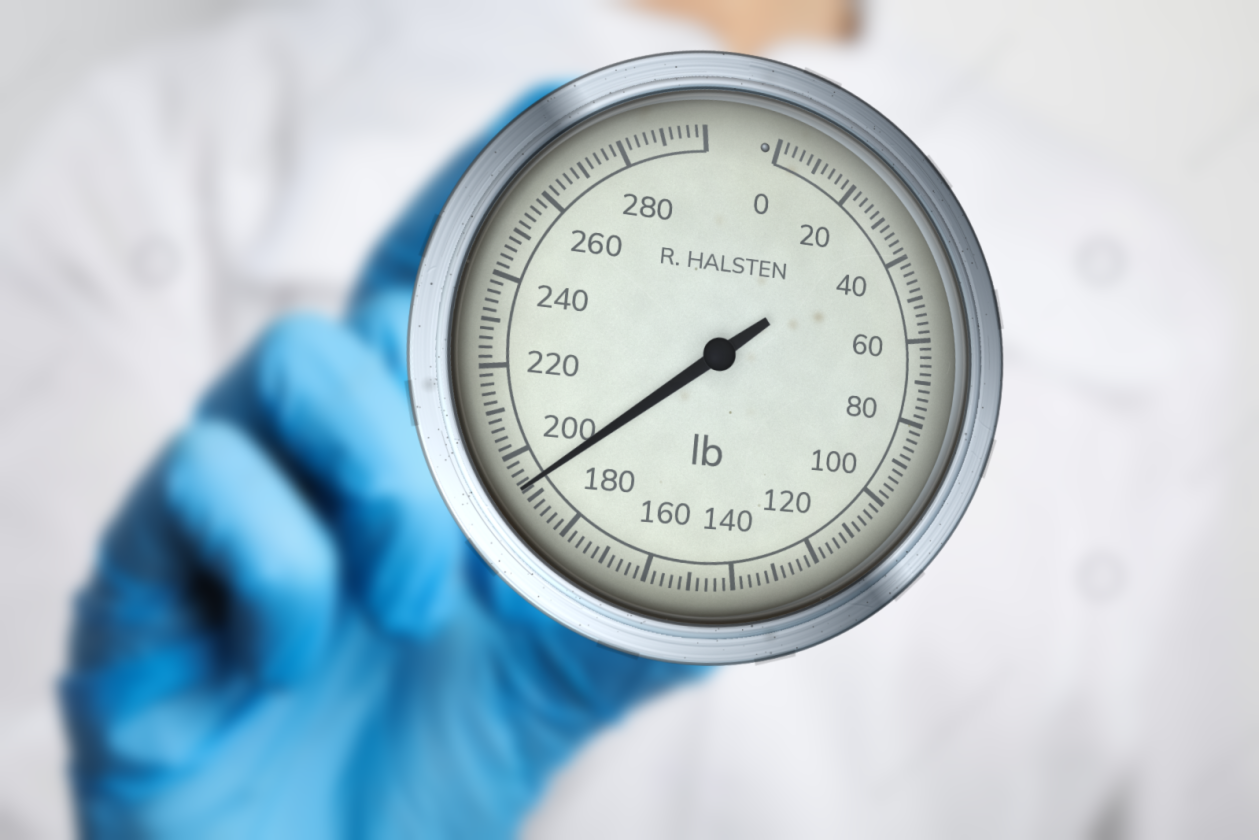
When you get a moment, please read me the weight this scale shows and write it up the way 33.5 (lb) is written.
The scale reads 193 (lb)
